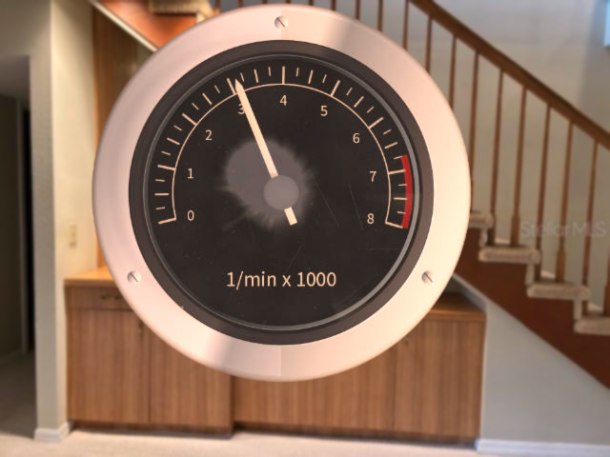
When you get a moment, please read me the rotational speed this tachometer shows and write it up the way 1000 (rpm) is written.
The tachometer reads 3125 (rpm)
